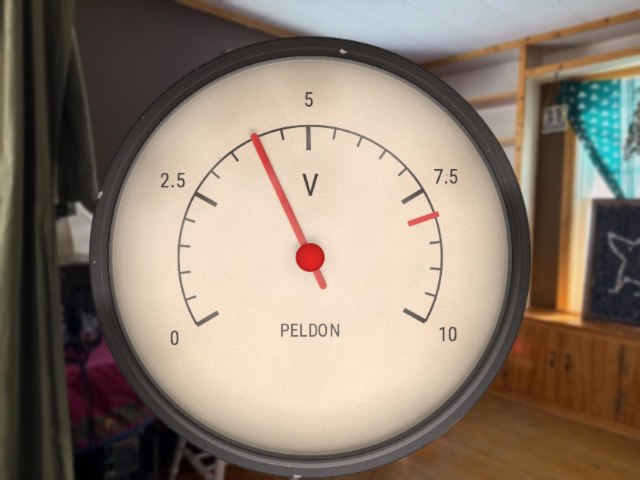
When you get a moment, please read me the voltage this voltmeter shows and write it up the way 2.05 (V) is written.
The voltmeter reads 4 (V)
